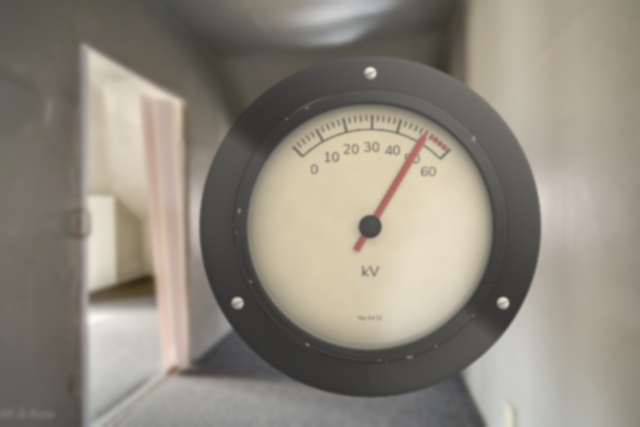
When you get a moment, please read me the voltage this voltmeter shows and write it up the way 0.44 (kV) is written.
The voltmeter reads 50 (kV)
